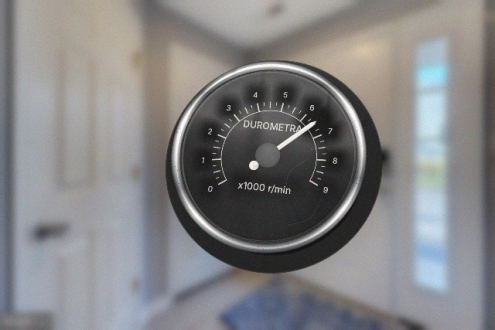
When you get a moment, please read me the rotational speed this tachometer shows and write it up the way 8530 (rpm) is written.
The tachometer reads 6500 (rpm)
